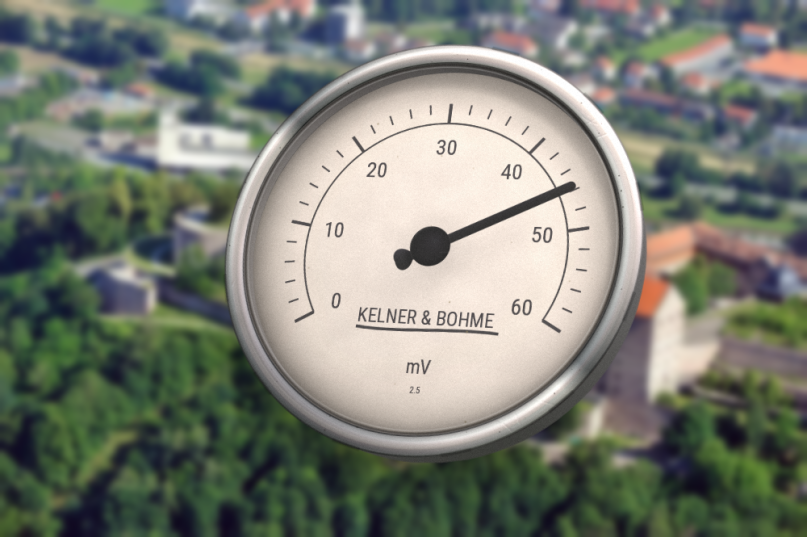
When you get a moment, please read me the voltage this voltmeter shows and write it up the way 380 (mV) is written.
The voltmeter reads 46 (mV)
